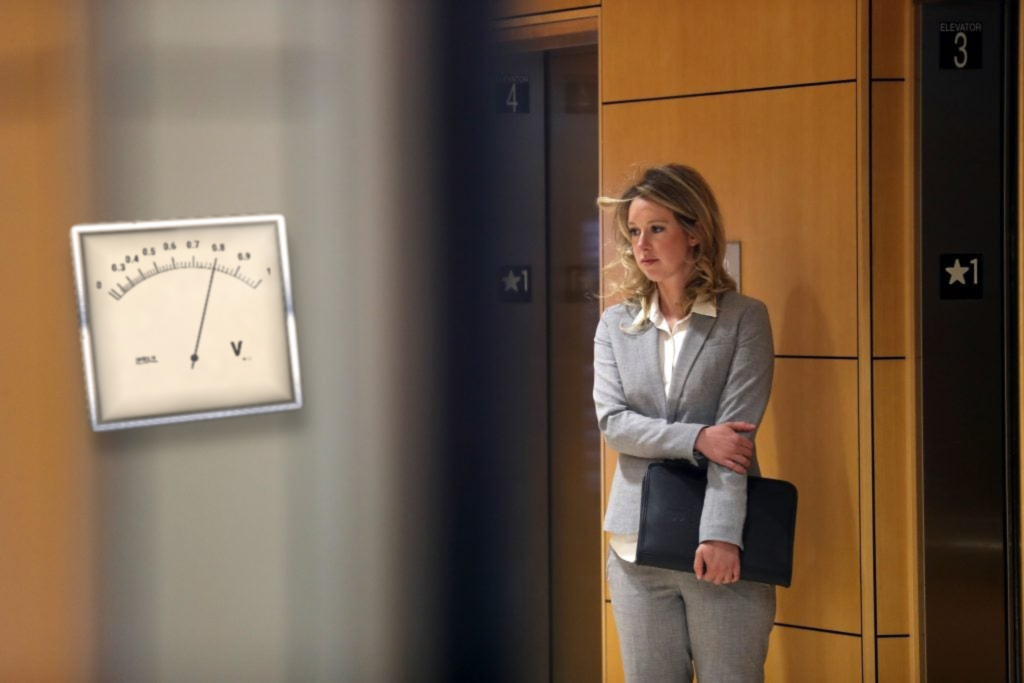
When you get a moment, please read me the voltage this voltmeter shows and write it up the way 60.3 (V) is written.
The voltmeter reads 0.8 (V)
